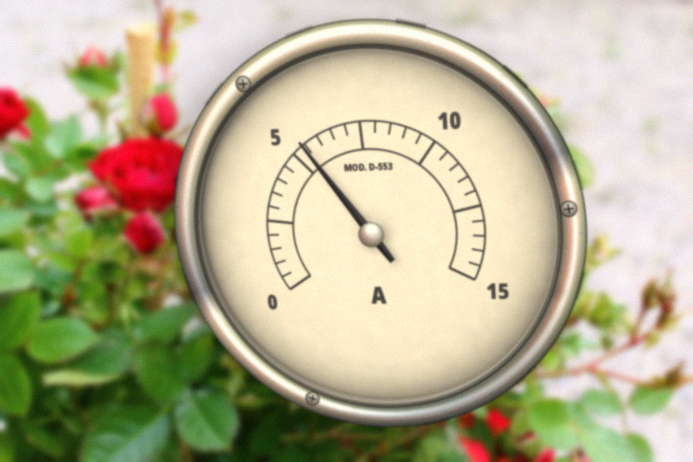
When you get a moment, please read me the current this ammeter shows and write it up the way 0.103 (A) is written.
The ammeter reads 5.5 (A)
